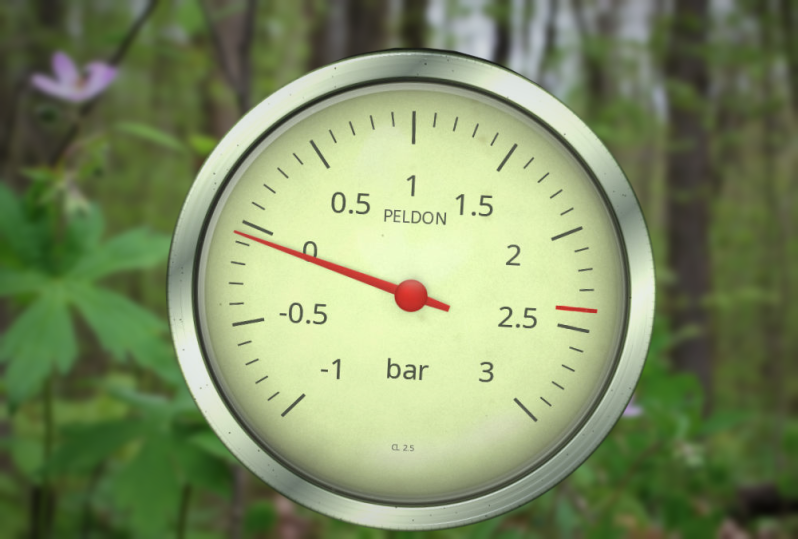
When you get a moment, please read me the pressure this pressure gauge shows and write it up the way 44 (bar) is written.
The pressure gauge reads -0.05 (bar)
